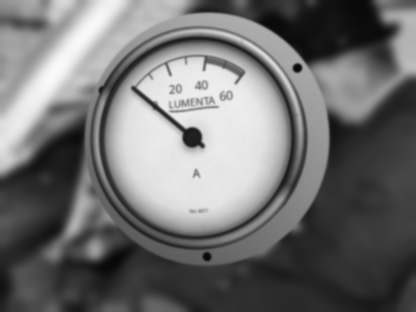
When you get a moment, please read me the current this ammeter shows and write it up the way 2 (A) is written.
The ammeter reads 0 (A)
